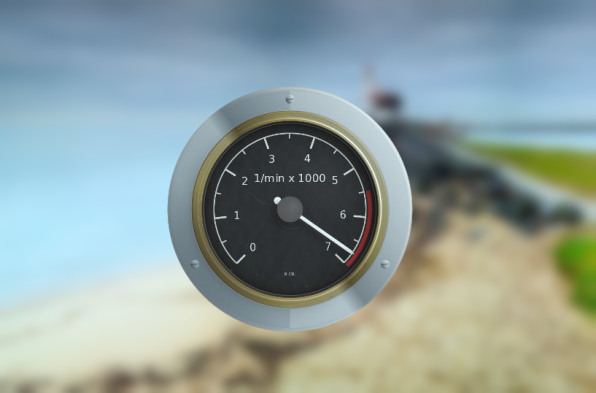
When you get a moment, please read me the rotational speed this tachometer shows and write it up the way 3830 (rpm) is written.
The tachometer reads 6750 (rpm)
